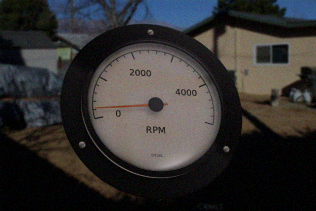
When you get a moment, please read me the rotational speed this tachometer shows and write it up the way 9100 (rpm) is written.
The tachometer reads 200 (rpm)
